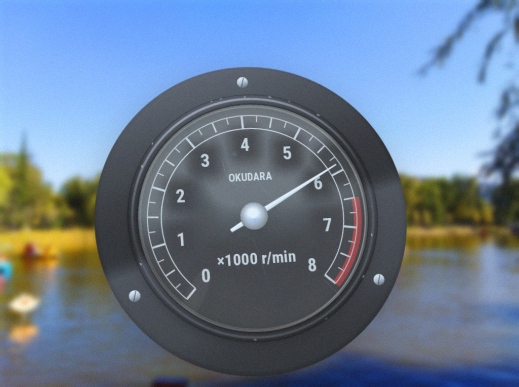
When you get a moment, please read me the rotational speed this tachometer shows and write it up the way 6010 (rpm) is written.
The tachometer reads 5875 (rpm)
